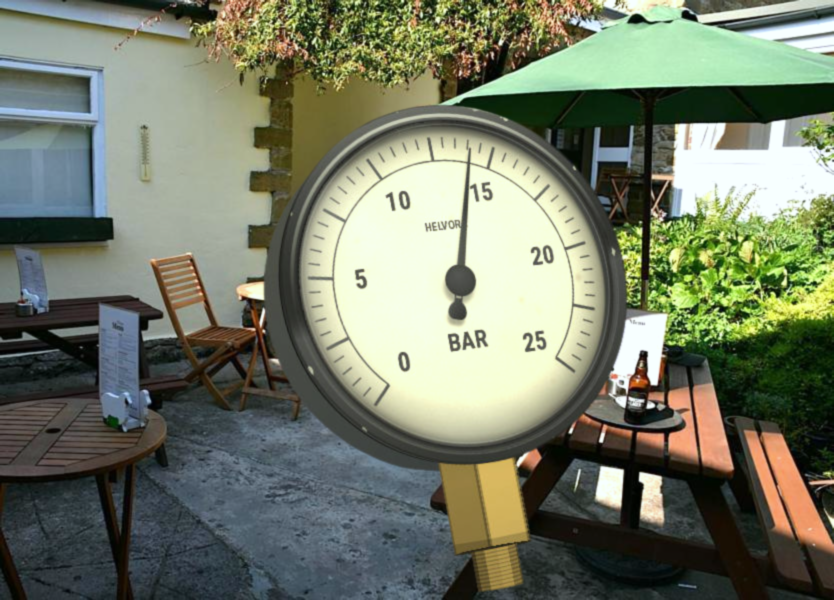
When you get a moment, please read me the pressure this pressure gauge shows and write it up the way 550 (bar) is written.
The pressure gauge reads 14 (bar)
